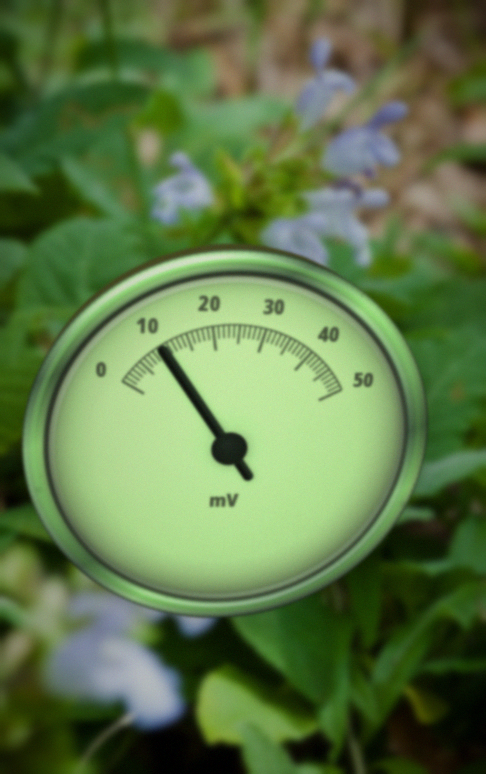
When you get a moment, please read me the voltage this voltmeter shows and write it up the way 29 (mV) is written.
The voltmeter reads 10 (mV)
